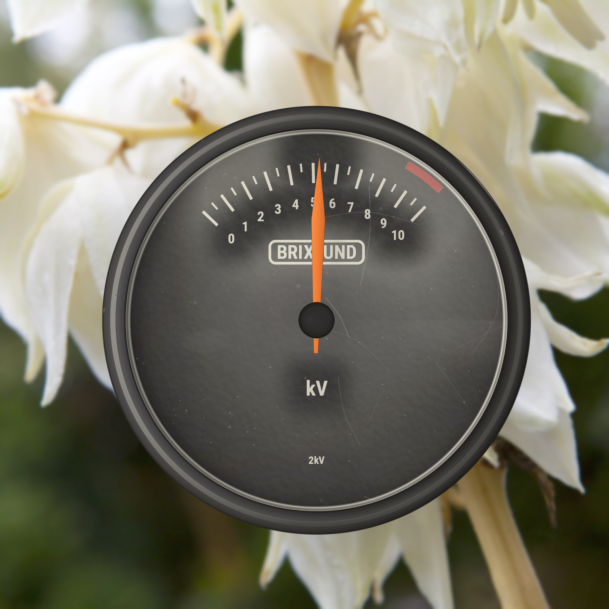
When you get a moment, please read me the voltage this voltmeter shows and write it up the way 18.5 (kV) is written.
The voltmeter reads 5.25 (kV)
